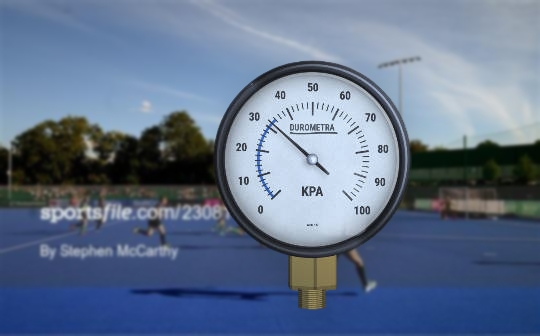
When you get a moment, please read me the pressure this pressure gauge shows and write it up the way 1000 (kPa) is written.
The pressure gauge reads 32 (kPa)
